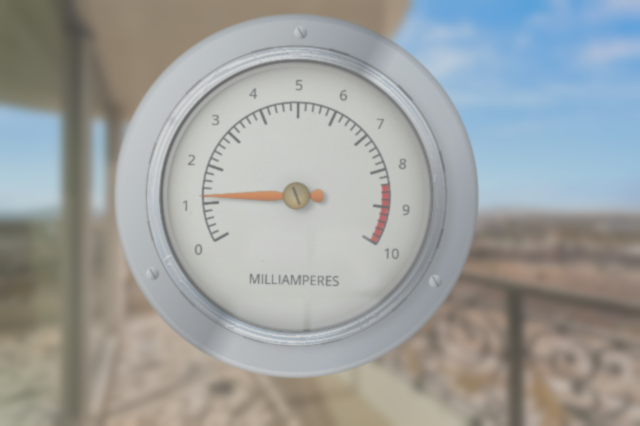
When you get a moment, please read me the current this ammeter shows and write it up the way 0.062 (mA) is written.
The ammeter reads 1.2 (mA)
